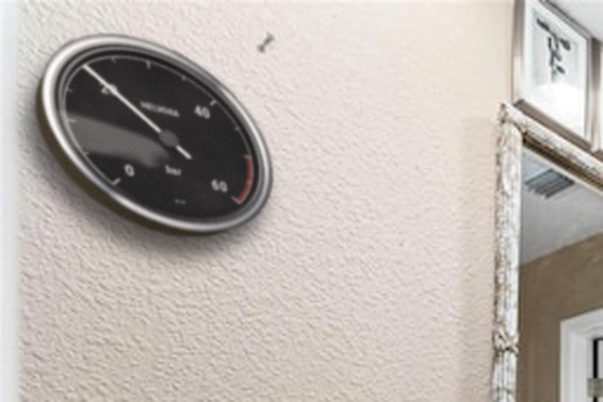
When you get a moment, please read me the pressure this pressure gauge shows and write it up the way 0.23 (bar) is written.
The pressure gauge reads 20 (bar)
